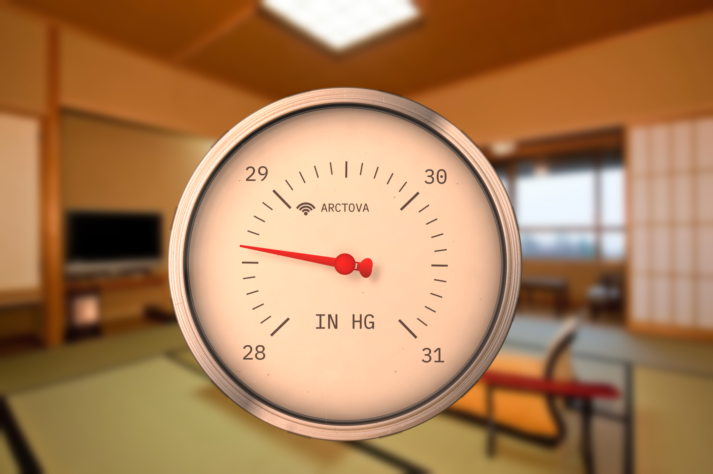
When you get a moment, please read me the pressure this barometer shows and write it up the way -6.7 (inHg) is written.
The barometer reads 28.6 (inHg)
